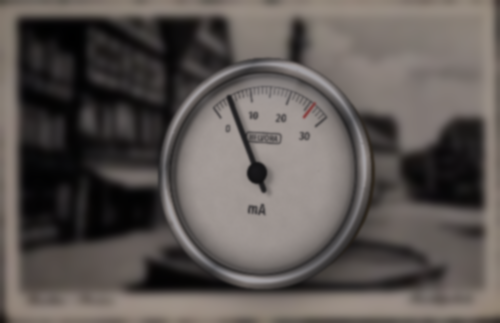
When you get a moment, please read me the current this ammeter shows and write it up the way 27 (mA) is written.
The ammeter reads 5 (mA)
